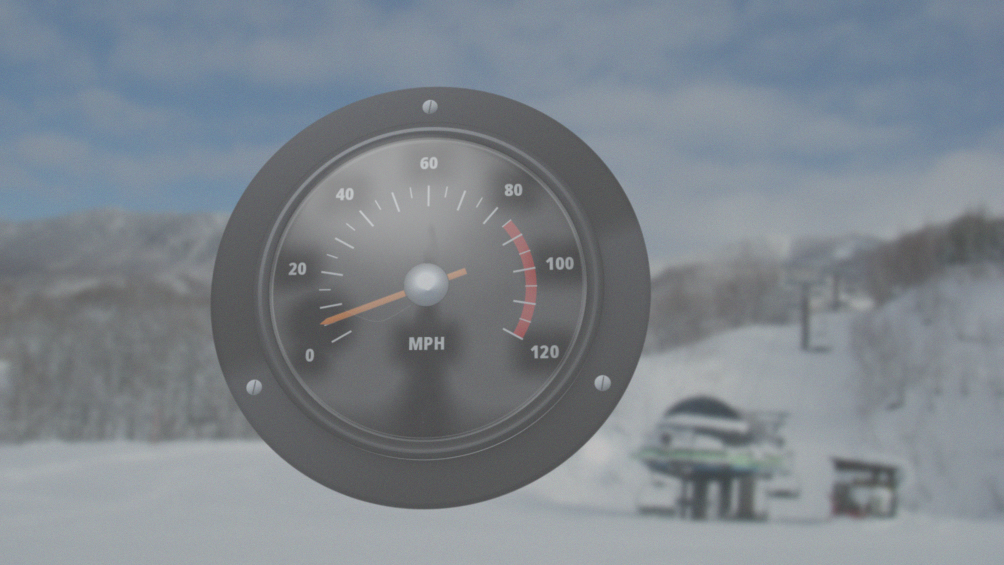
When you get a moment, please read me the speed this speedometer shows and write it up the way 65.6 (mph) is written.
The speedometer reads 5 (mph)
